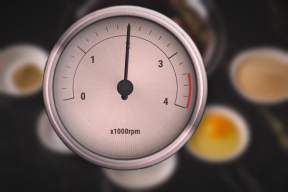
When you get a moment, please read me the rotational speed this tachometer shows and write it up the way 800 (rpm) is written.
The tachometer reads 2000 (rpm)
